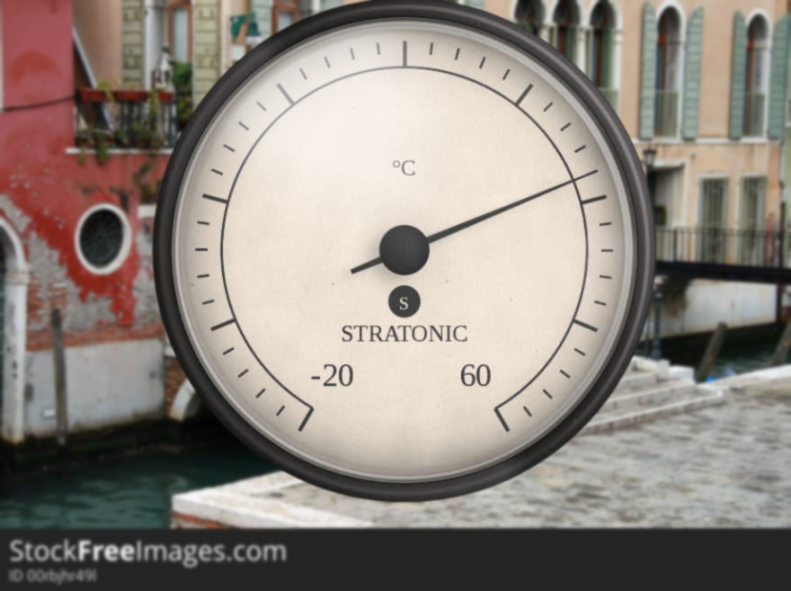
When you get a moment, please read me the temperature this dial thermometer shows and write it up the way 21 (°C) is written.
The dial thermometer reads 38 (°C)
